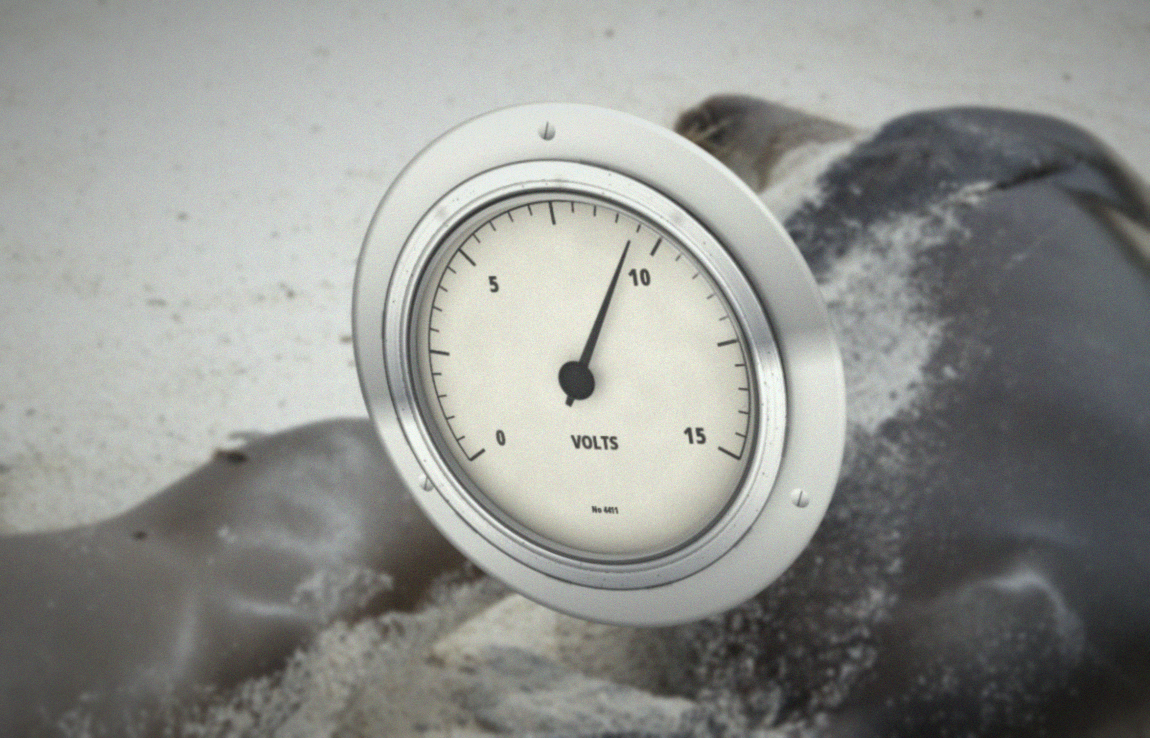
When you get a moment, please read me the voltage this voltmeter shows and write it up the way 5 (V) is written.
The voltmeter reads 9.5 (V)
